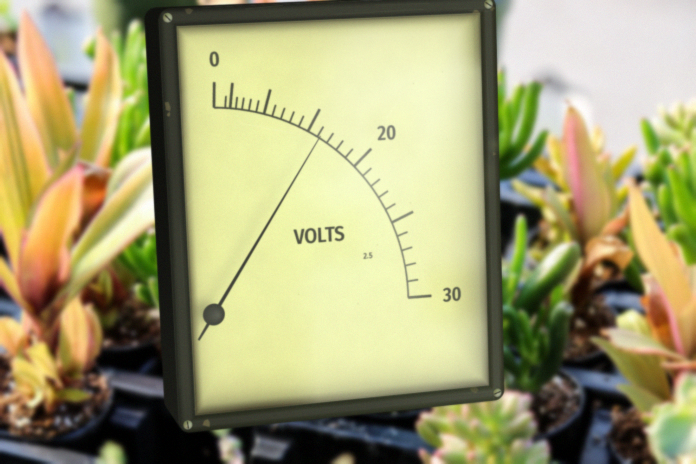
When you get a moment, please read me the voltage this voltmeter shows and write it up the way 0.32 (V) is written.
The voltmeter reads 16 (V)
